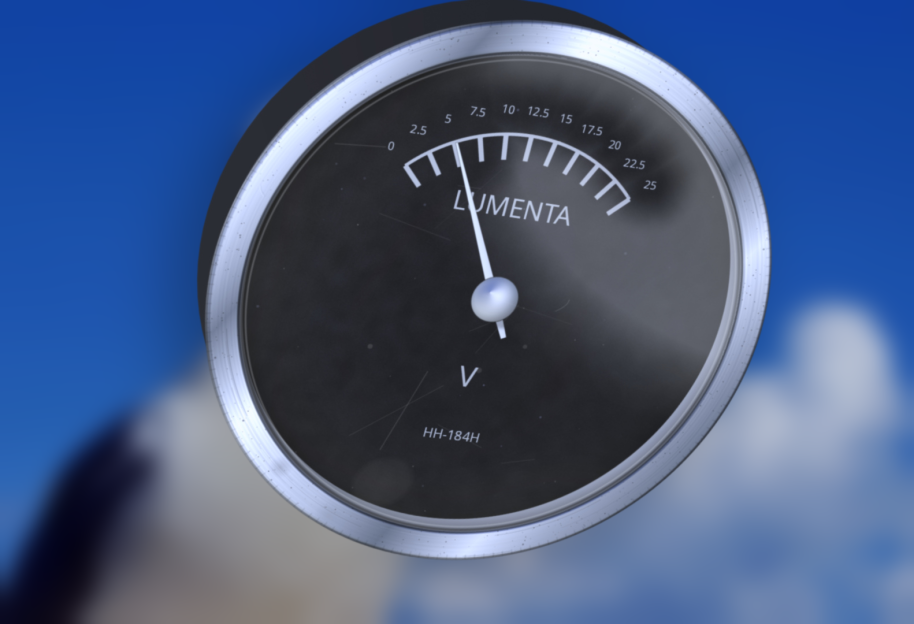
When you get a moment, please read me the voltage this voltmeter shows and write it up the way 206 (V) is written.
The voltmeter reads 5 (V)
